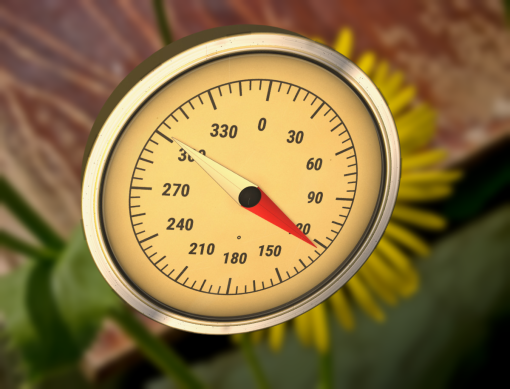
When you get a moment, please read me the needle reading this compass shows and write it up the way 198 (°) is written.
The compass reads 122.5 (°)
